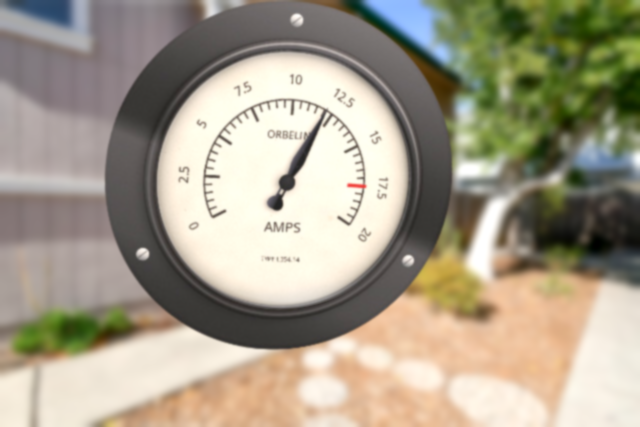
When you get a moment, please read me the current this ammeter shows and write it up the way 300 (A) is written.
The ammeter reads 12 (A)
